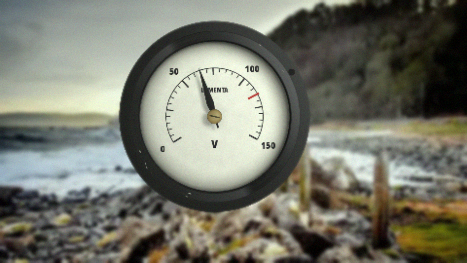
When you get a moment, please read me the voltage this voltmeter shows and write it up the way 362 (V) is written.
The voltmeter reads 65 (V)
